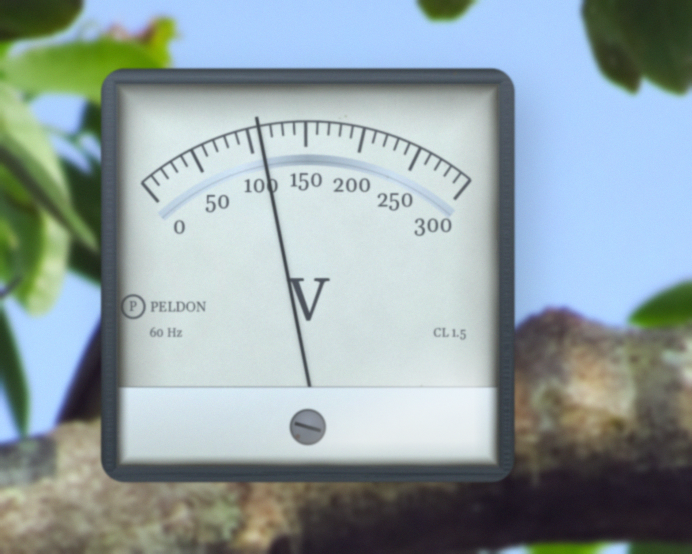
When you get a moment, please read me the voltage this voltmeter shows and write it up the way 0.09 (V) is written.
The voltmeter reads 110 (V)
